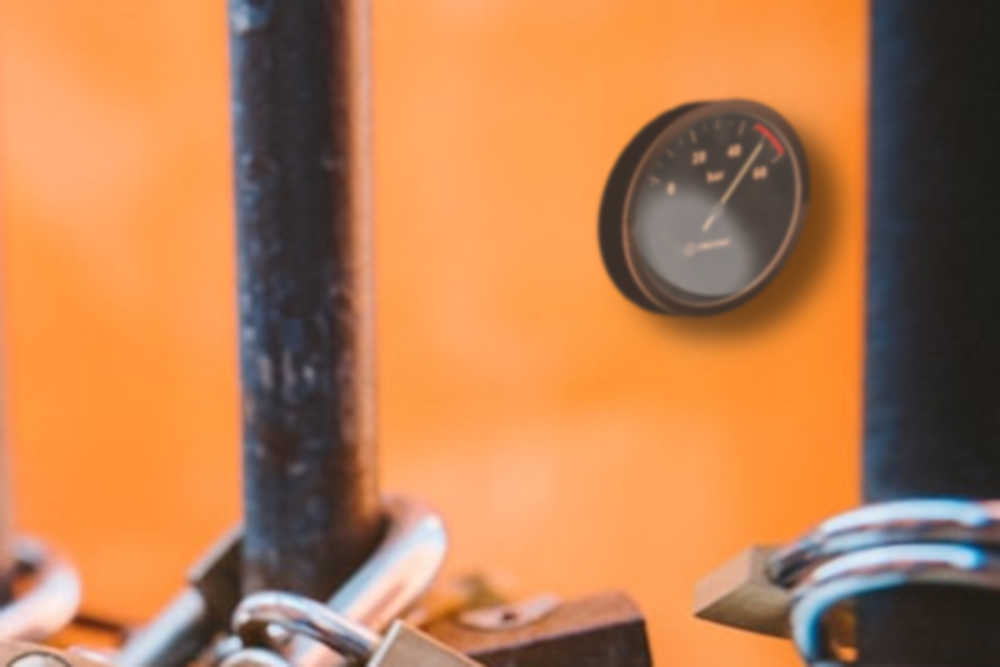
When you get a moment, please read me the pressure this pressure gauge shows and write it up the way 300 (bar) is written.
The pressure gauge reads 50 (bar)
